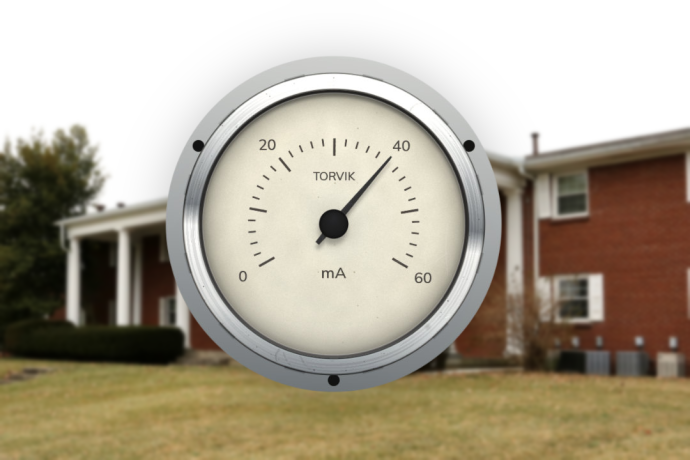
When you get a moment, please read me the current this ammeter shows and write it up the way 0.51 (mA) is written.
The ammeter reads 40 (mA)
